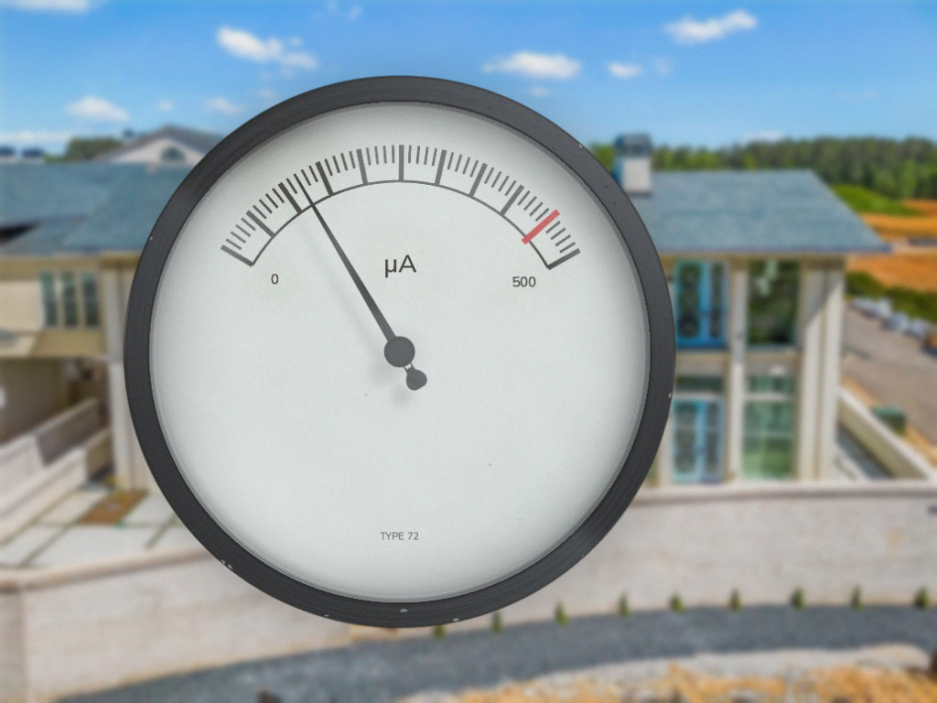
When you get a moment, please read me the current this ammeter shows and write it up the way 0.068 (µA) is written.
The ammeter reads 120 (µA)
